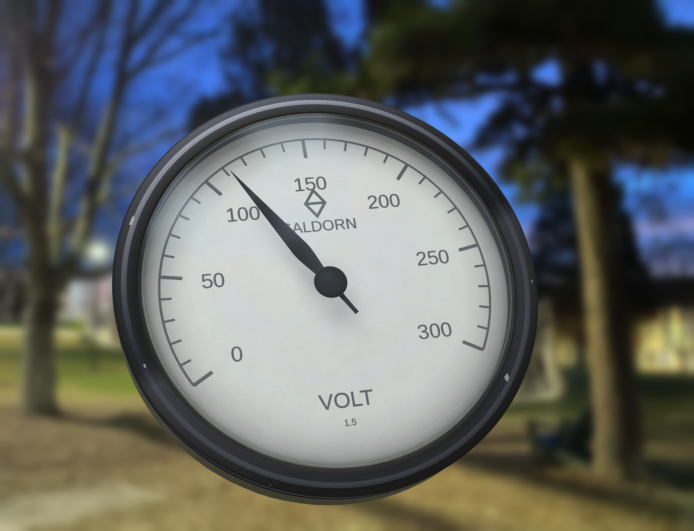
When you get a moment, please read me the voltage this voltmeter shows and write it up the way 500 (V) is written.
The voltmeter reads 110 (V)
